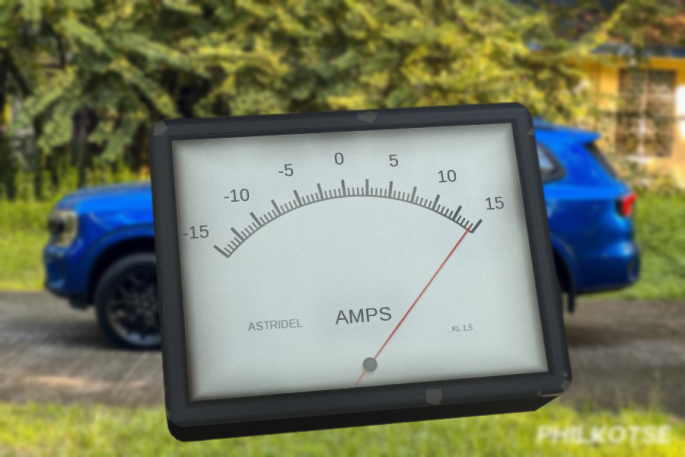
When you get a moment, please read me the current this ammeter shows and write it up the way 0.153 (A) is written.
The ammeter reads 14.5 (A)
